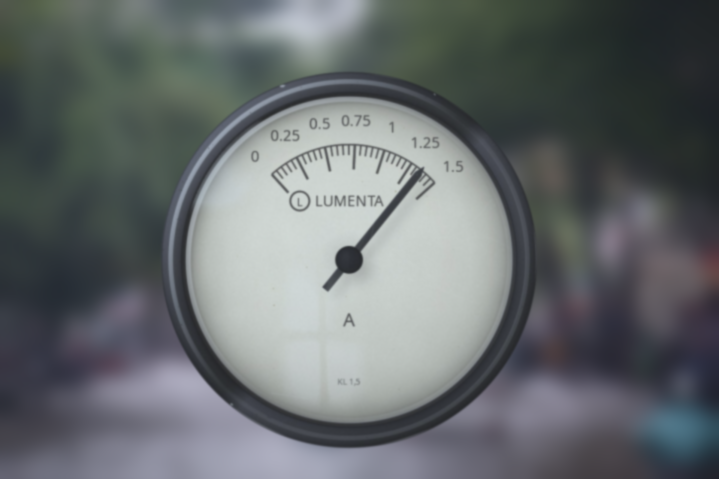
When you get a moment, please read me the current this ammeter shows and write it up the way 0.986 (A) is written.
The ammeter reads 1.35 (A)
